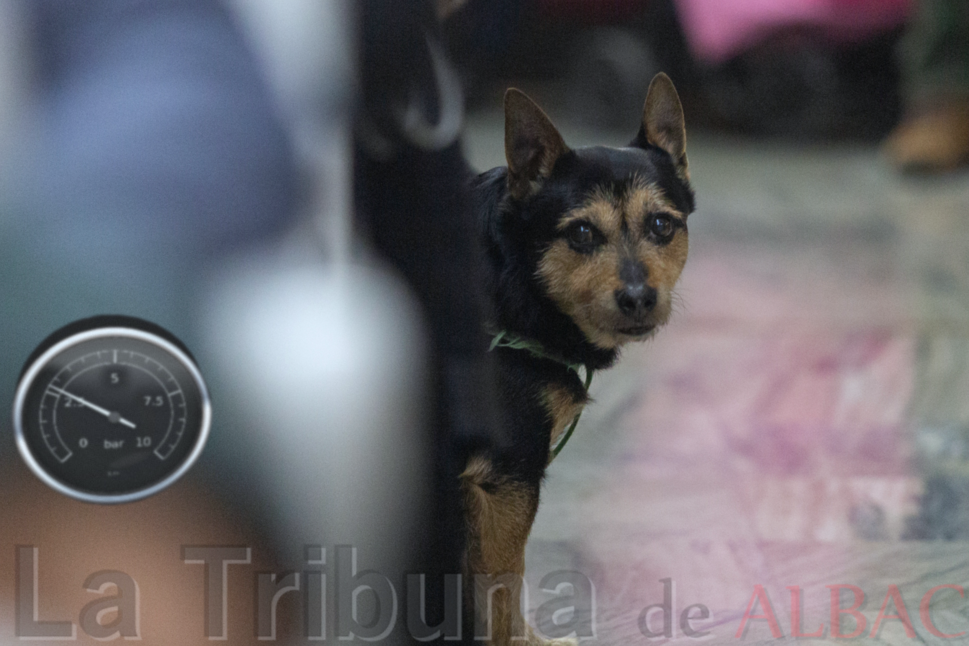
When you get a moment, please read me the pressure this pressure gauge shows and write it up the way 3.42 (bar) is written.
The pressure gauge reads 2.75 (bar)
